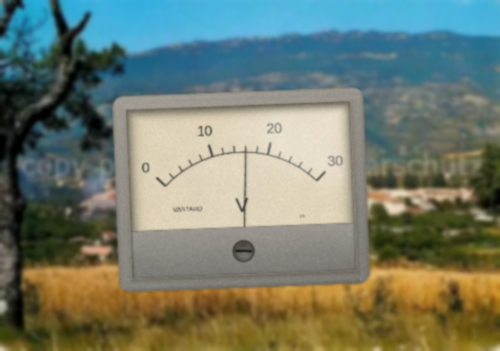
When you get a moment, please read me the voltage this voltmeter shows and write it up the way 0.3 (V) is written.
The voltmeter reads 16 (V)
